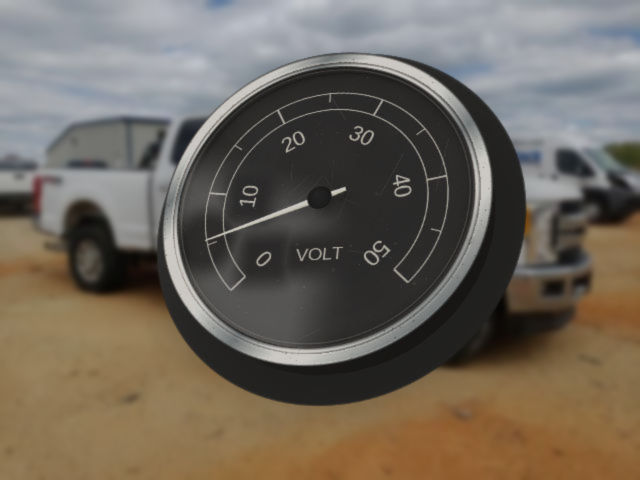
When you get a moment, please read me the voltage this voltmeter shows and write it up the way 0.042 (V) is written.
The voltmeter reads 5 (V)
